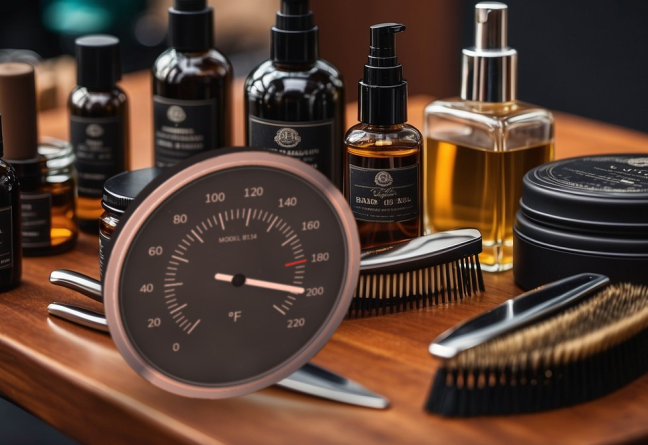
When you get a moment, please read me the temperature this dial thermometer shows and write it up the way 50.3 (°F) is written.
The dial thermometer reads 200 (°F)
